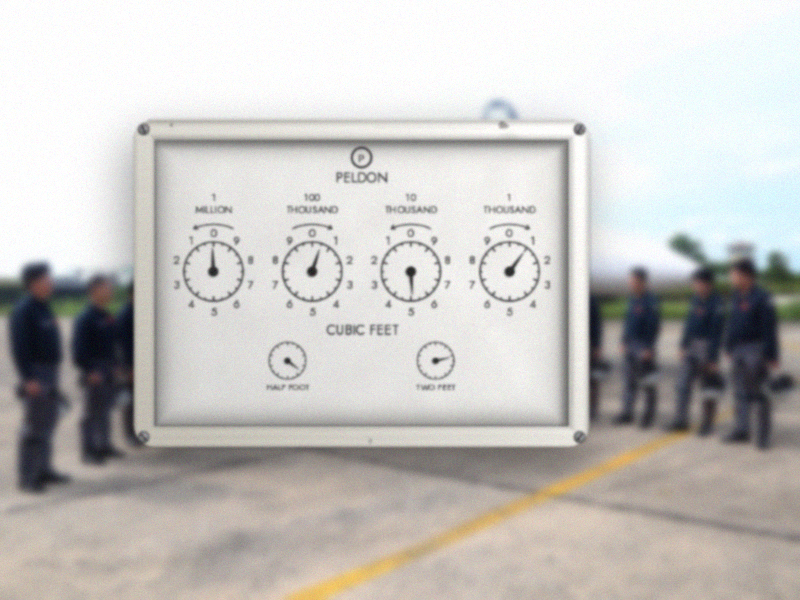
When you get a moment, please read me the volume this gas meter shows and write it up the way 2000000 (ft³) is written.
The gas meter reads 5100 (ft³)
